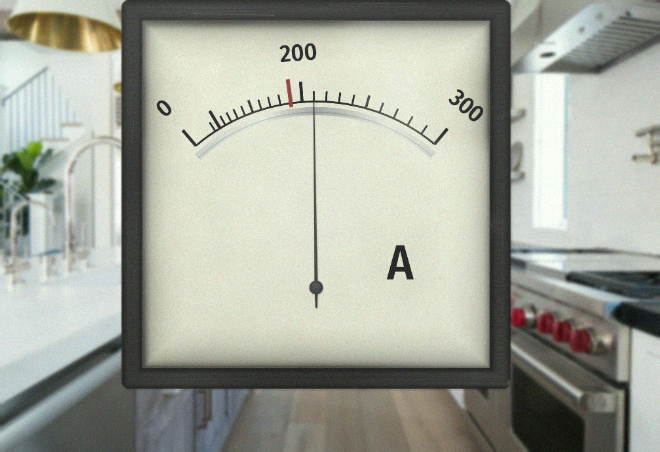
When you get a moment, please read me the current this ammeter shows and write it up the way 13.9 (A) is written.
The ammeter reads 210 (A)
